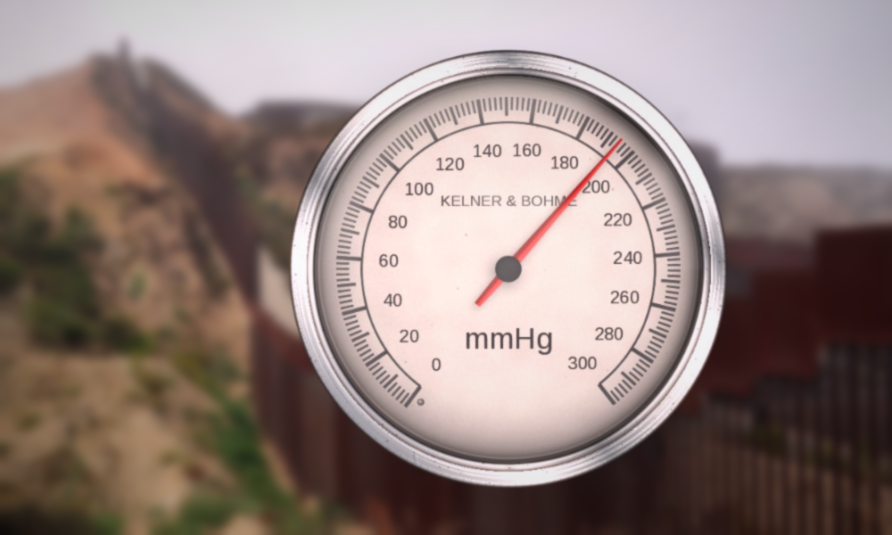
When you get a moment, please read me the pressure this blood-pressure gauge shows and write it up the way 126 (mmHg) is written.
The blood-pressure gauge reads 194 (mmHg)
